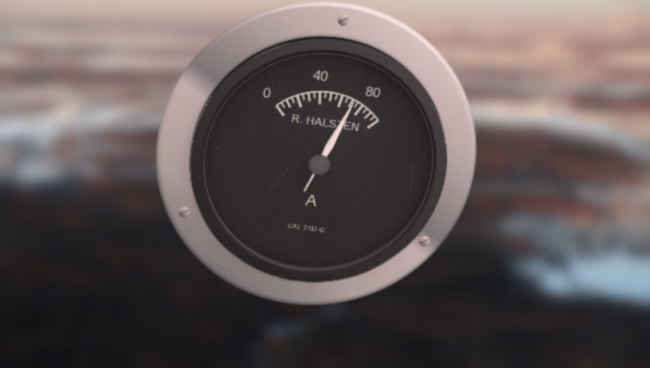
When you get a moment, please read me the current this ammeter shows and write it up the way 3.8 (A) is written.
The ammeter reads 70 (A)
